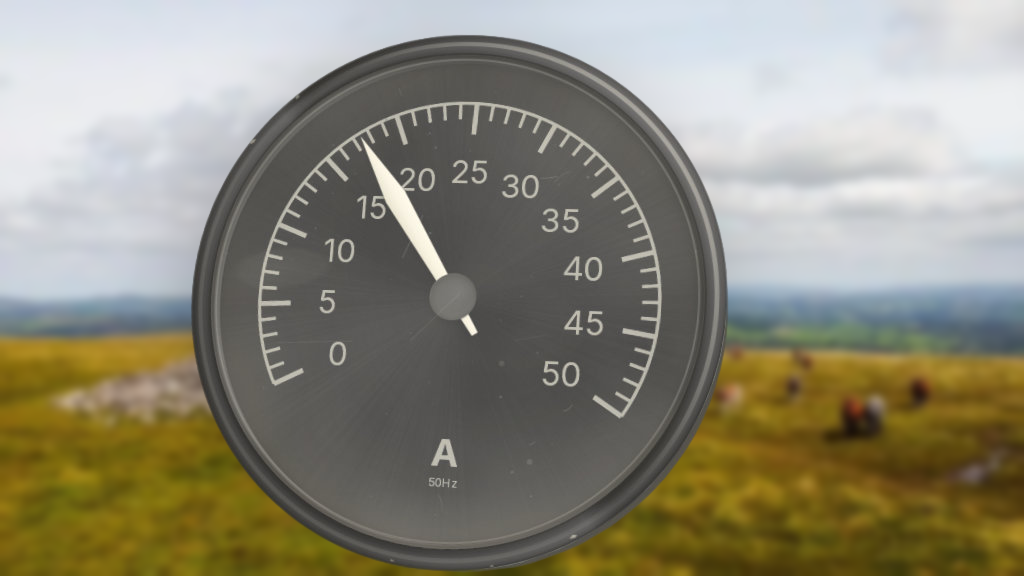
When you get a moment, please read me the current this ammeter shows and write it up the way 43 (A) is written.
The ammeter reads 17.5 (A)
